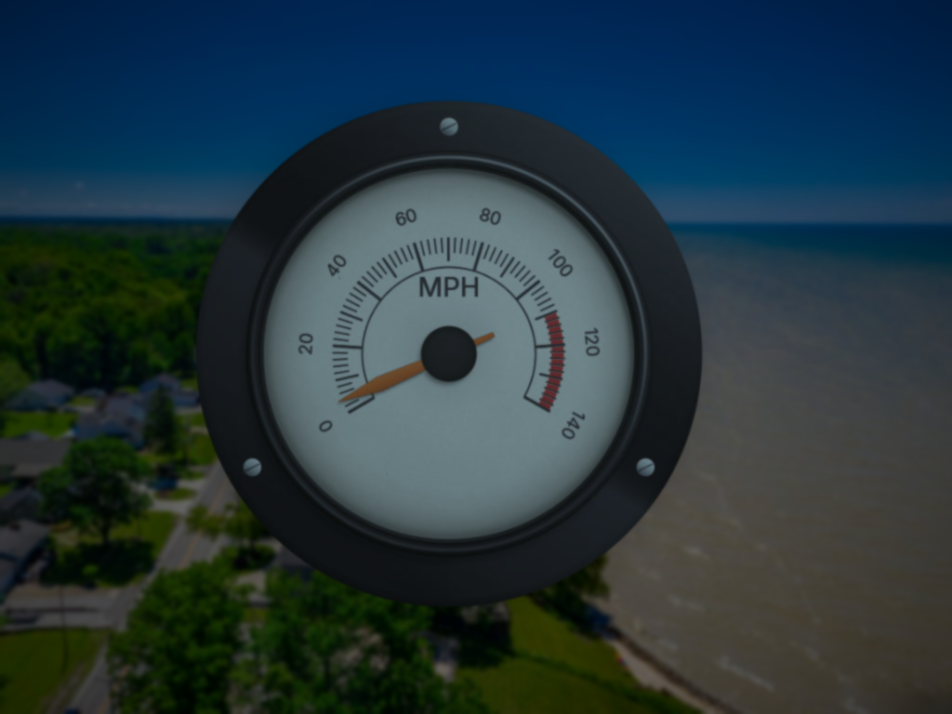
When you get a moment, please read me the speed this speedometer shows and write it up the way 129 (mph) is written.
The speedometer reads 4 (mph)
